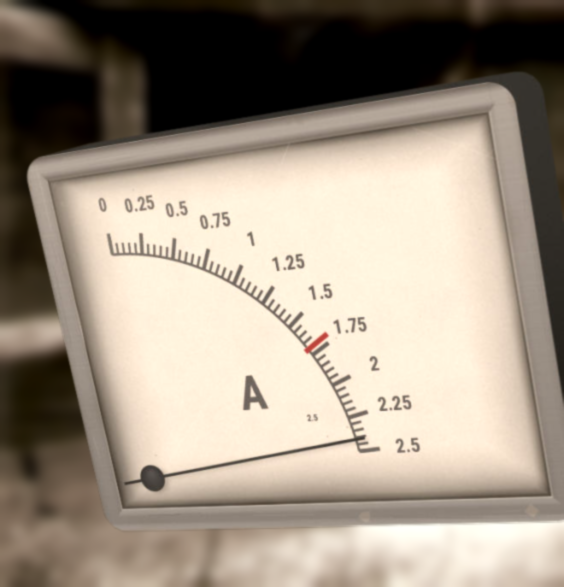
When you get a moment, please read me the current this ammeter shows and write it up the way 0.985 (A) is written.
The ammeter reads 2.4 (A)
